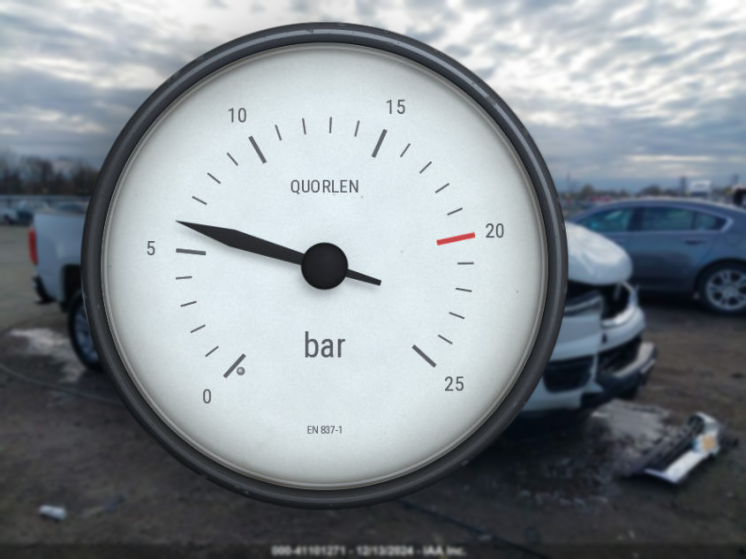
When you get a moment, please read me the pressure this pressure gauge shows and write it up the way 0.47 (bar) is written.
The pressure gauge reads 6 (bar)
